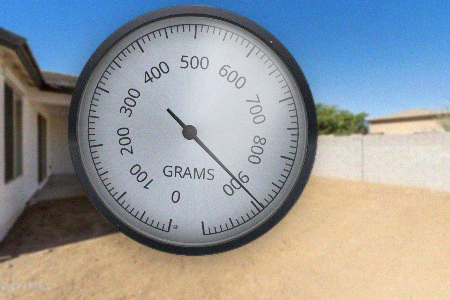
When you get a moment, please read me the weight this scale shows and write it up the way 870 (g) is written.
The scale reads 890 (g)
